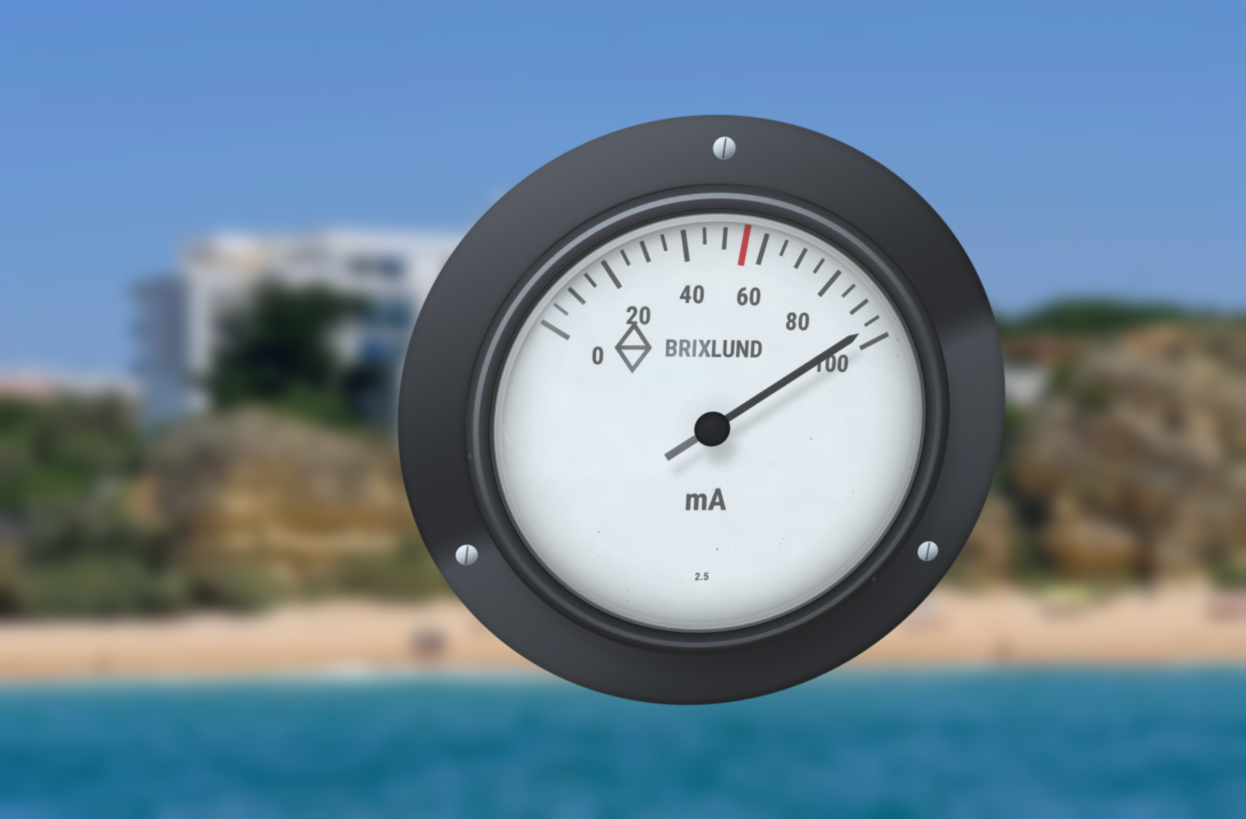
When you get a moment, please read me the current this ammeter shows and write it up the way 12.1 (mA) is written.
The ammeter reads 95 (mA)
